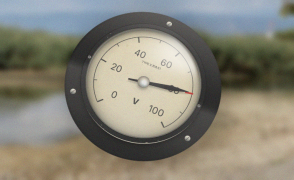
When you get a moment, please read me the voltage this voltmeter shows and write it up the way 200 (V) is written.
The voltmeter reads 80 (V)
